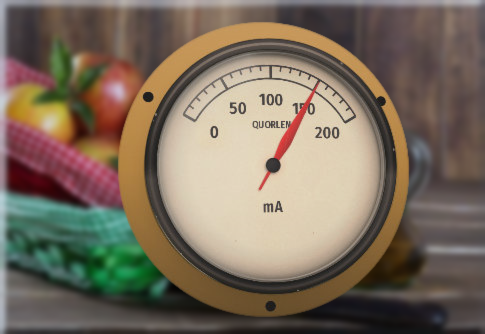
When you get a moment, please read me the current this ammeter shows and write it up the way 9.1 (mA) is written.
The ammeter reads 150 (mA)
